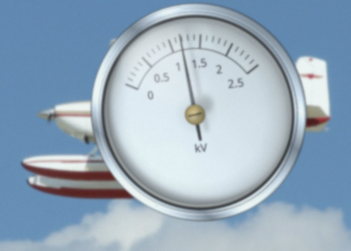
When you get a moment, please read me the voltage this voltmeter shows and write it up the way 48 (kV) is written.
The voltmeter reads 1.2 (kV)
